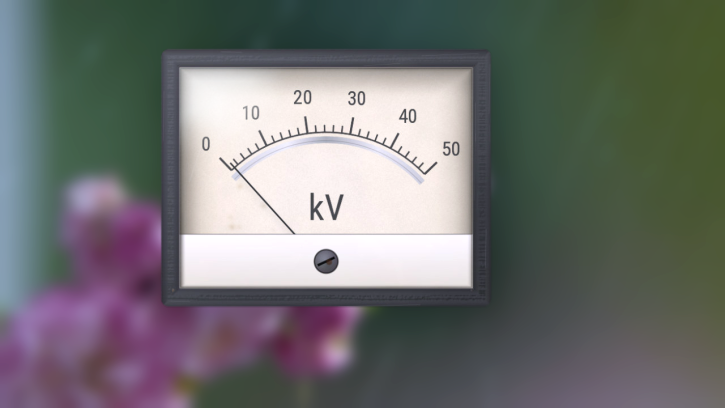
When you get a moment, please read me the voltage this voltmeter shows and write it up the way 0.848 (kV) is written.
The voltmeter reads 1 (kV)
